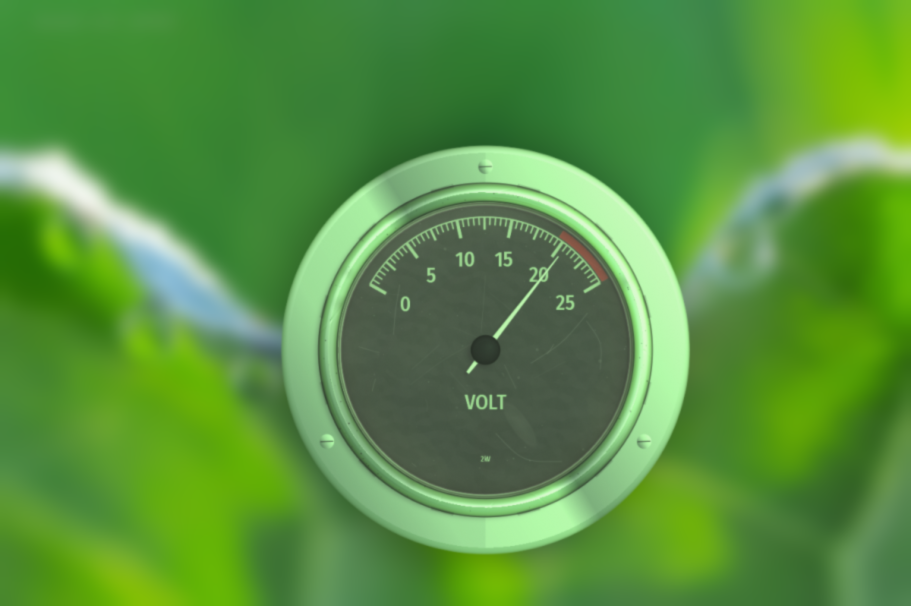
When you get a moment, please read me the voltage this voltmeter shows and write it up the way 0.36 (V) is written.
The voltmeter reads 20.5 (V)
